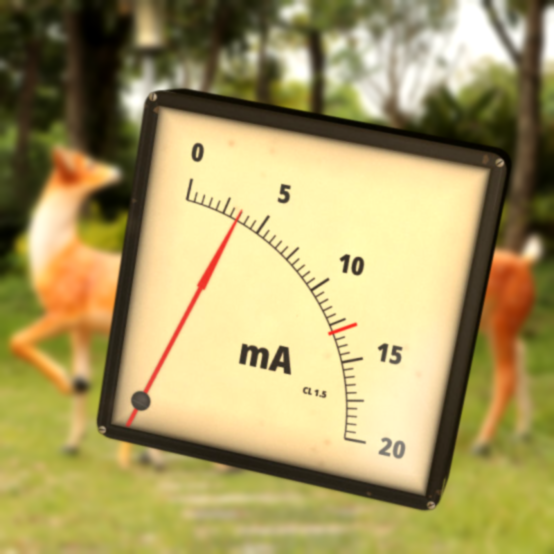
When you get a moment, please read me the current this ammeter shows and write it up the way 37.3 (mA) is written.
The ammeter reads 3.5 (mA)
